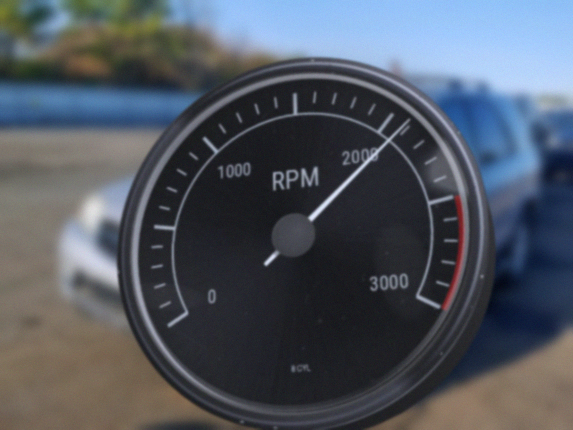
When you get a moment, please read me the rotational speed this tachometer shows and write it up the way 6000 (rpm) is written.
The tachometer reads 2100 (rpm)
